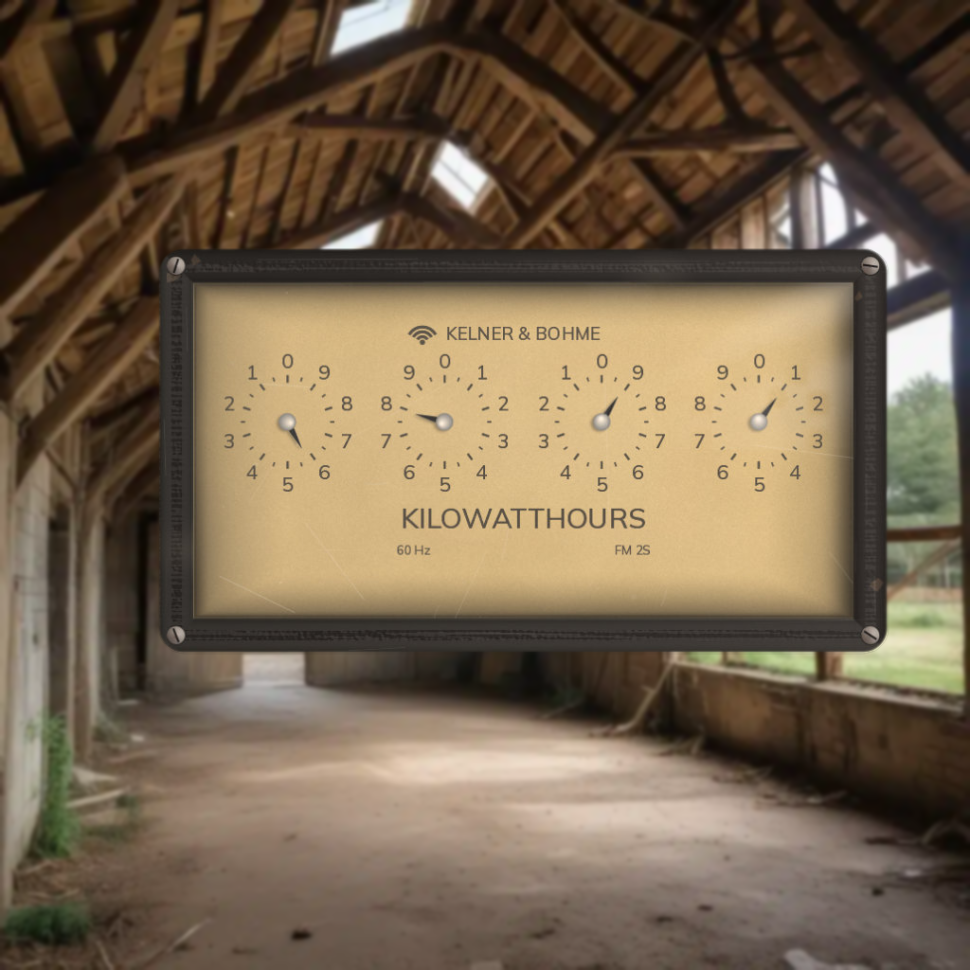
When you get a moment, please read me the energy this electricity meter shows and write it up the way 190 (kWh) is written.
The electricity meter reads 5791 (kWh)
